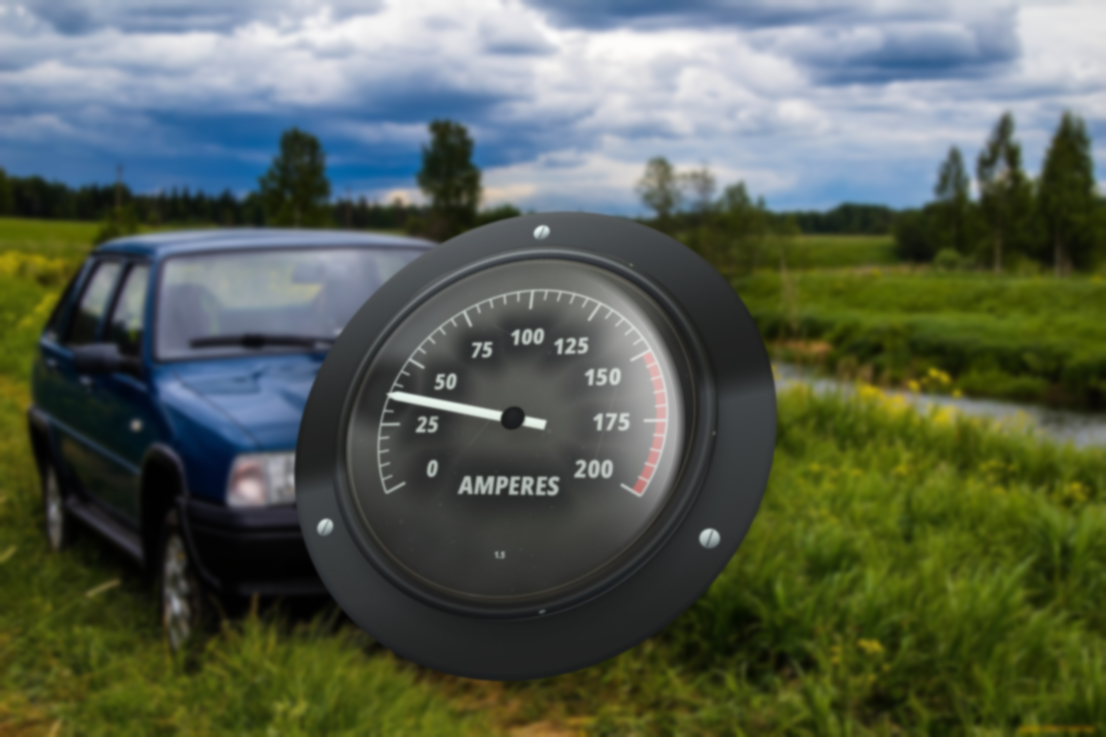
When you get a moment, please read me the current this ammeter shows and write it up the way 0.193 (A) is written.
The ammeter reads 35 (A)
